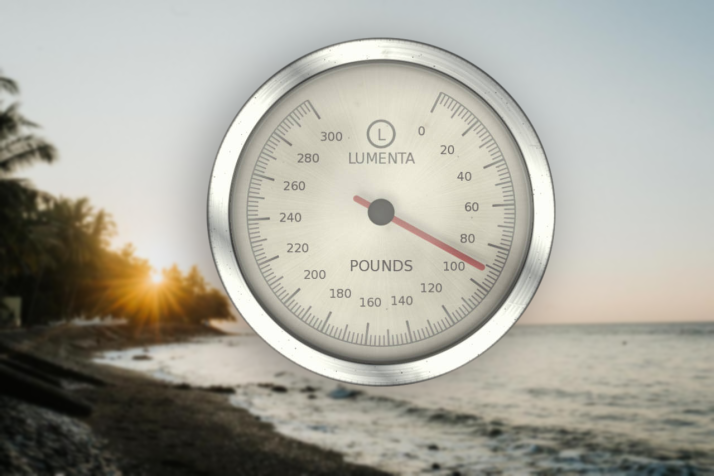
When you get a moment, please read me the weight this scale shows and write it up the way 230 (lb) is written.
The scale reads 92 (lb)
